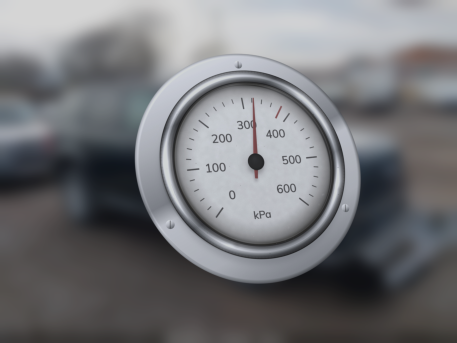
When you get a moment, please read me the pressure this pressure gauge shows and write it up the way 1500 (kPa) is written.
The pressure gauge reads 320 (kPa)
